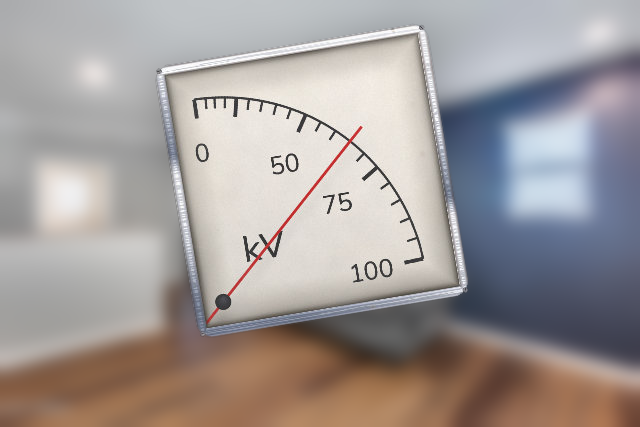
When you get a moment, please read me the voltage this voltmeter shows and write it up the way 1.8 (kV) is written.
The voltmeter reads 65 (kV)
